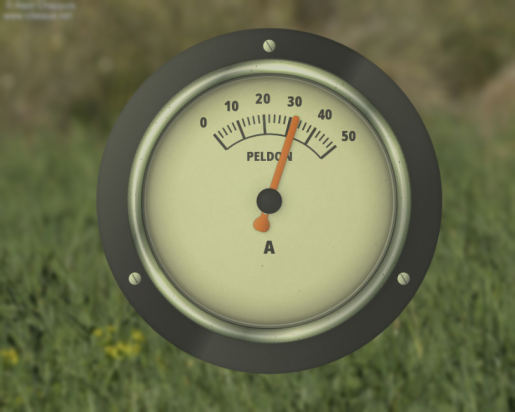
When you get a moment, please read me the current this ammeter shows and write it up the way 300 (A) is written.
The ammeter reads 32 (A)
